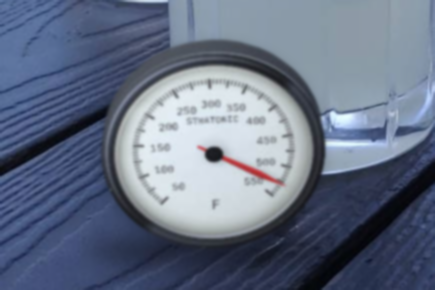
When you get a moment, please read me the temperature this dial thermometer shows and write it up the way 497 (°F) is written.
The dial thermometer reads 525 (°F)
